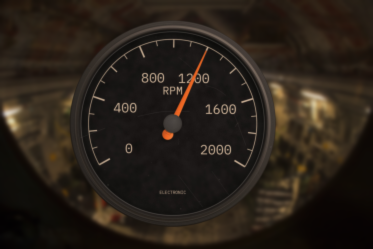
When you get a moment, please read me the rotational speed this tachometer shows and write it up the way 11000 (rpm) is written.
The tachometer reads 1200 (rpm)
